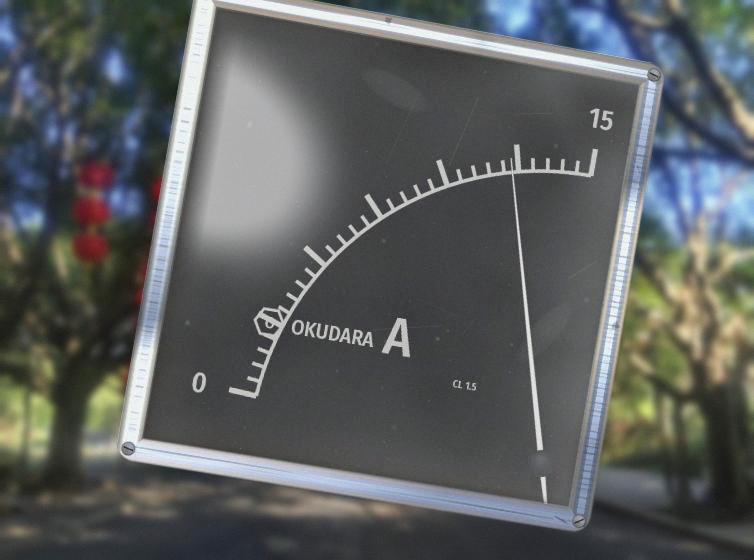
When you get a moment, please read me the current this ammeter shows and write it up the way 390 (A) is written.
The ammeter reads 12.25 (A)
